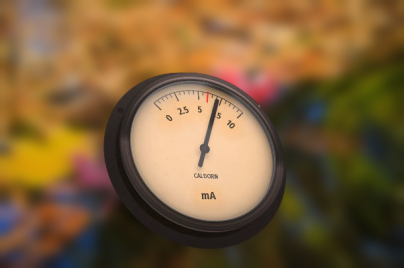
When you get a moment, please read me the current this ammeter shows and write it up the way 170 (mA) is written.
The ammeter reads 7 (mA)
